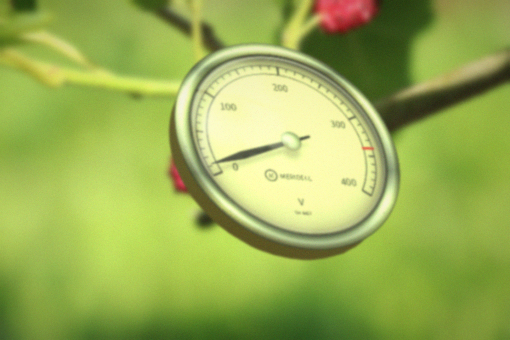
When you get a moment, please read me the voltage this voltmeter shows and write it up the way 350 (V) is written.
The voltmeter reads 10 (V)
